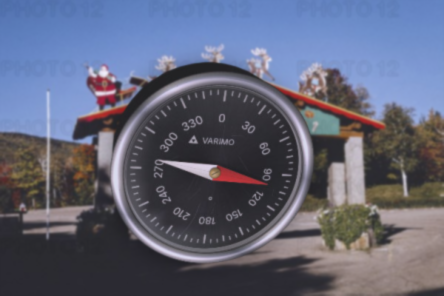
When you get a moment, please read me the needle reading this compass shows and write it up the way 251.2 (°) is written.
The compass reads 100 (°)
